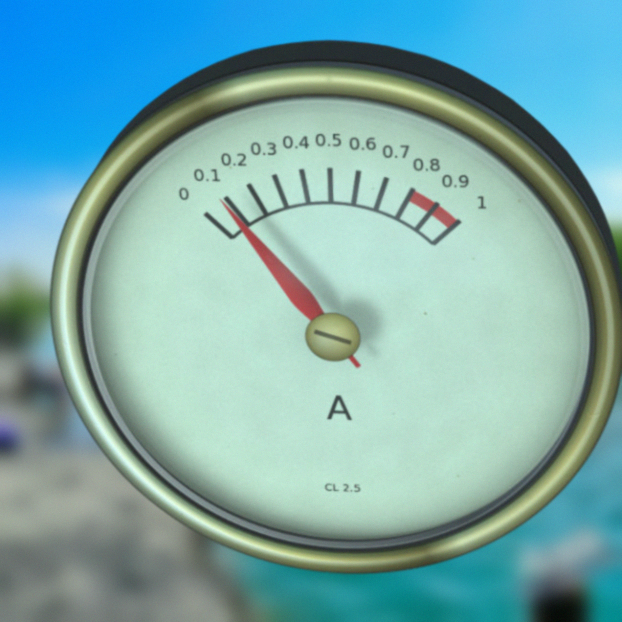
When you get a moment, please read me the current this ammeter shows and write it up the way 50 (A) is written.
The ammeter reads 0.1 (A)
